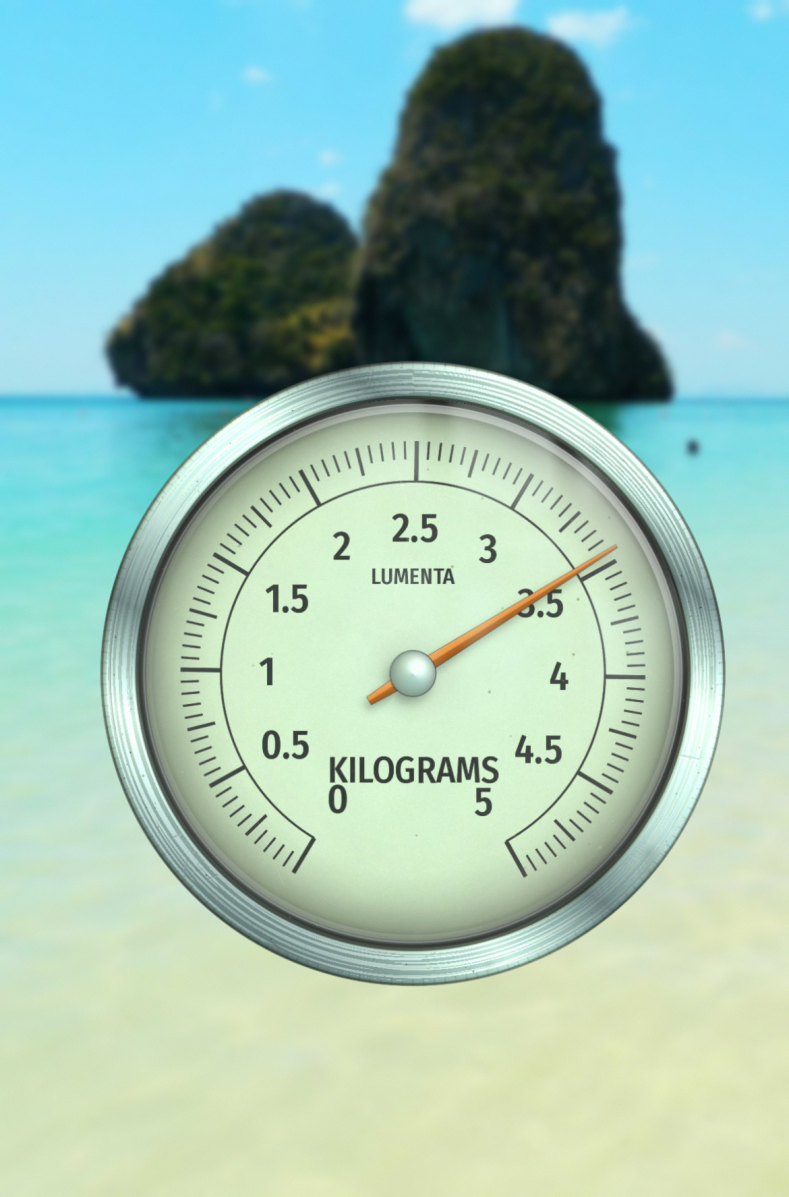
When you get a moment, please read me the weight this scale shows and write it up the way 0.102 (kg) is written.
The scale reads 3.45 (kg)
